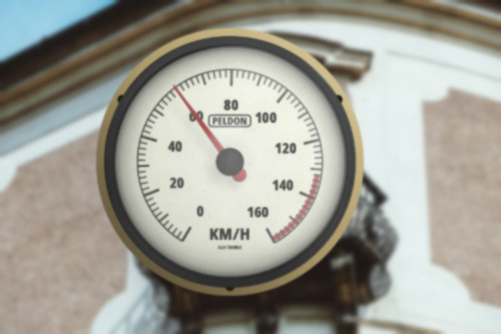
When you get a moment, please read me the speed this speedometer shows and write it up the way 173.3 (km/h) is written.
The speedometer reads 60 (km/h)
